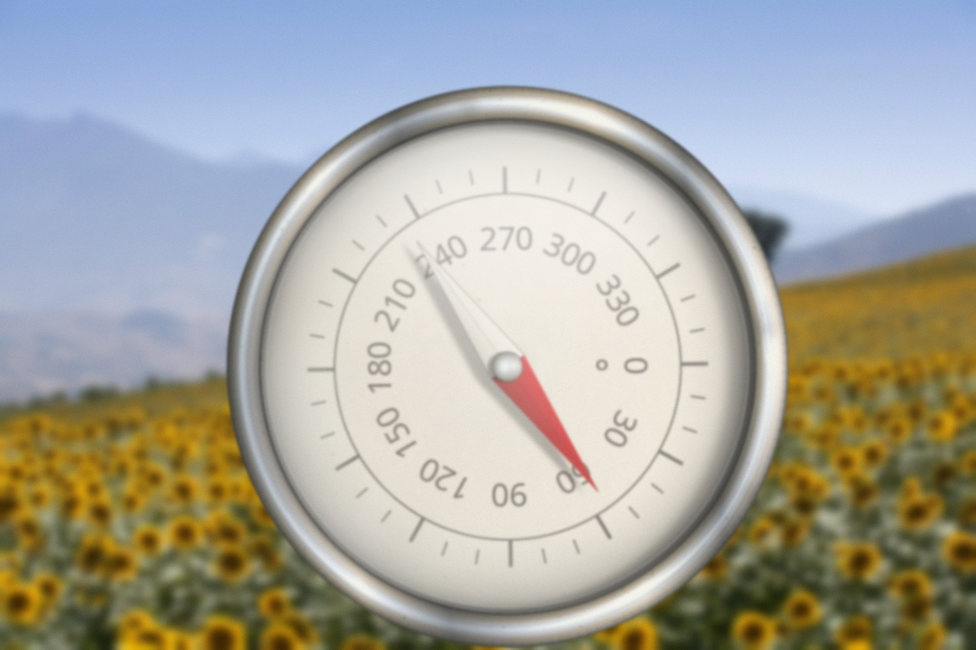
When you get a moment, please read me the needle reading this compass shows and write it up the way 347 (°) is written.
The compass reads 55 (°)
